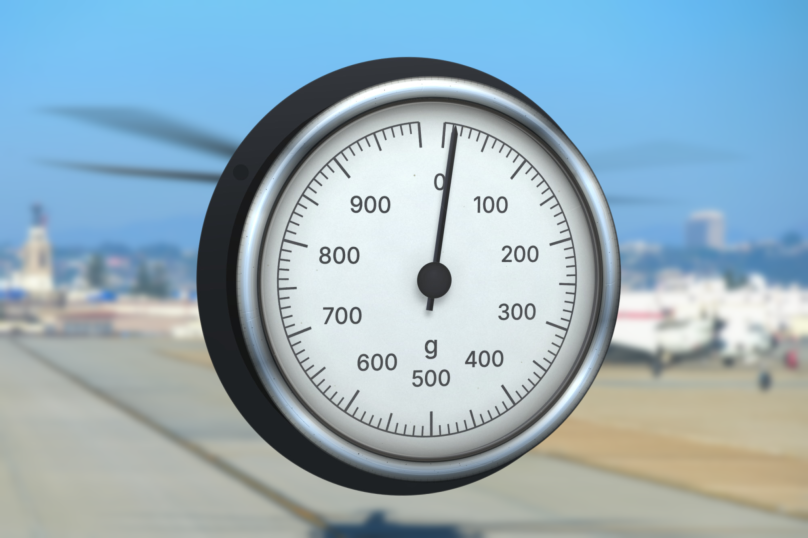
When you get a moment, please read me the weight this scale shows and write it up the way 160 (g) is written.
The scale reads 10 (g)
